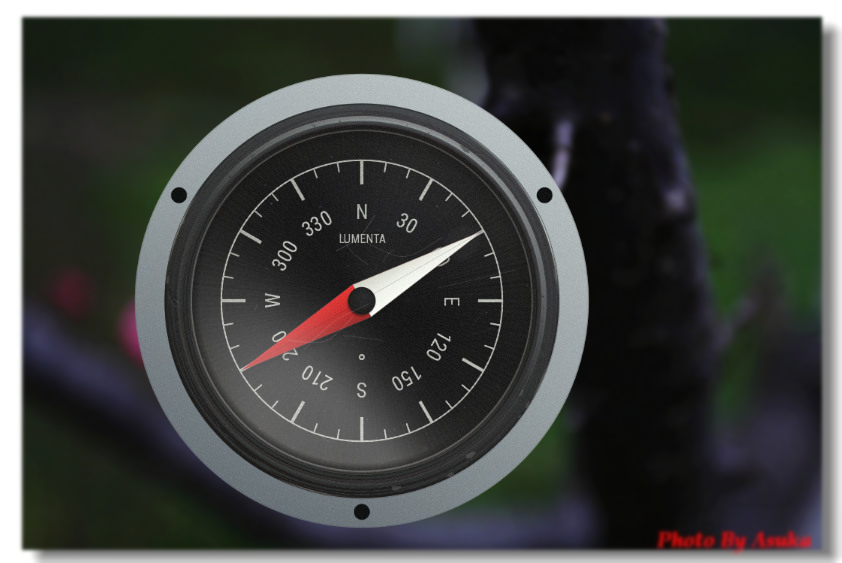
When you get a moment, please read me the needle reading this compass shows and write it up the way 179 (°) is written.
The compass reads 240 (°)
